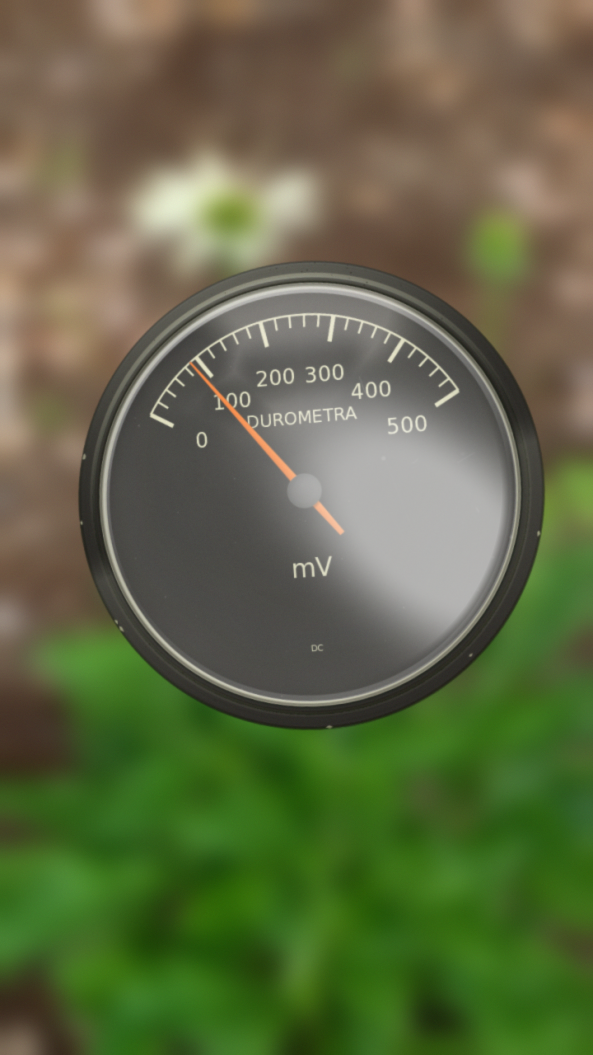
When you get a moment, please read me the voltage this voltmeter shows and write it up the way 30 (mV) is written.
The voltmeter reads 90 (mV)
